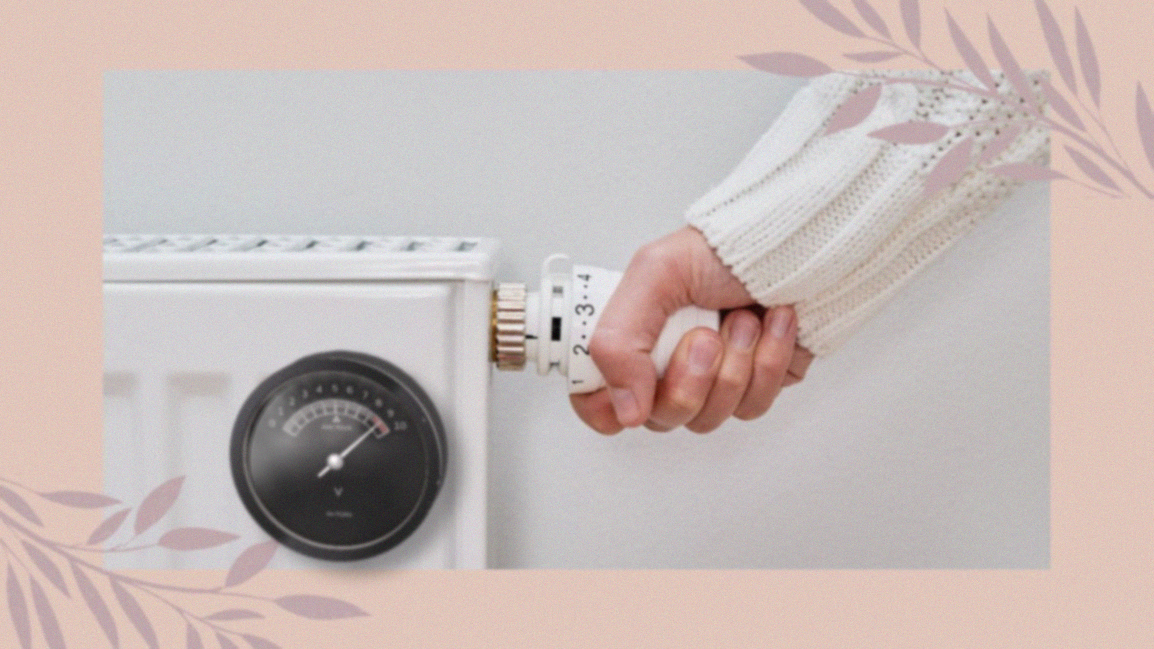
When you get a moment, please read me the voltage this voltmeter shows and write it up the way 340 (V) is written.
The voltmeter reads 9 (V)
